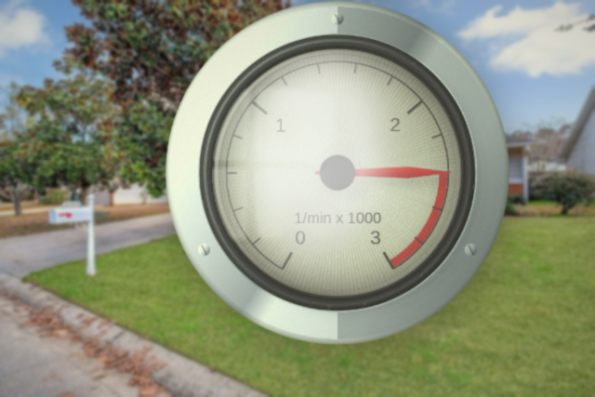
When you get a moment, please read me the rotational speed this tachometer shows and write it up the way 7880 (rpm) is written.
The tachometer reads 2400 (rpm)
